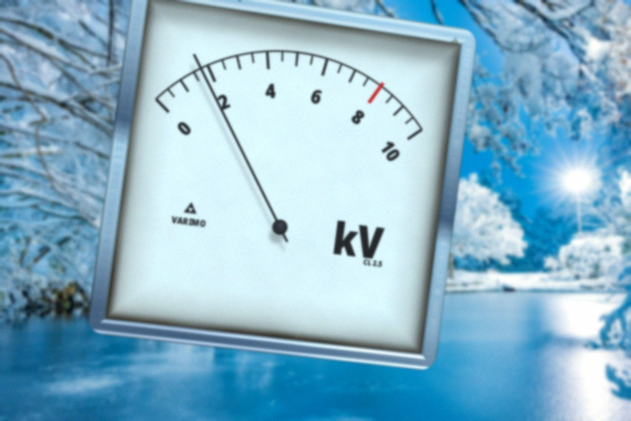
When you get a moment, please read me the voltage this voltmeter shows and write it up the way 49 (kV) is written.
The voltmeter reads 1.75 (kV)
